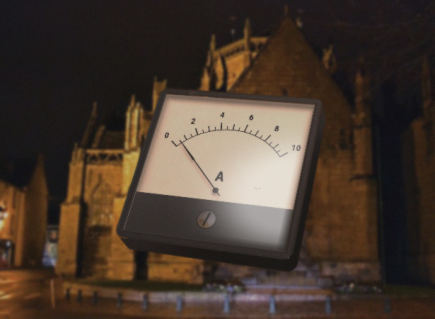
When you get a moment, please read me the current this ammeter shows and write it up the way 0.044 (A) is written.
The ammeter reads 0.5 (A)
